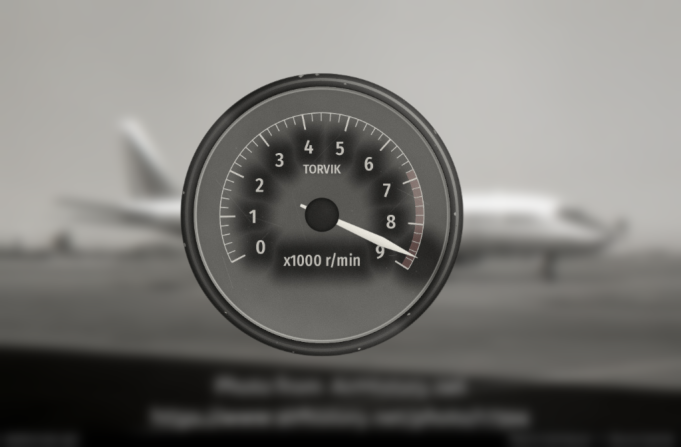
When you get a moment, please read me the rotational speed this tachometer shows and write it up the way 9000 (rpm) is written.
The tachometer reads 8700 (rpm)
